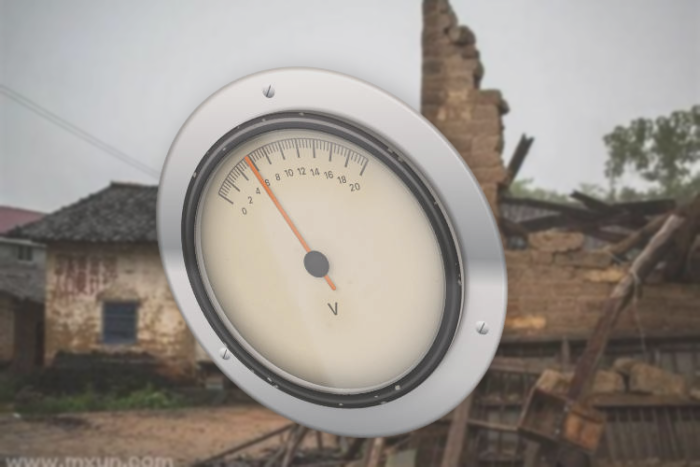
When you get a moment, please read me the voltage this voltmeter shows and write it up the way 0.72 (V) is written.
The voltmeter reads 6 (V)
